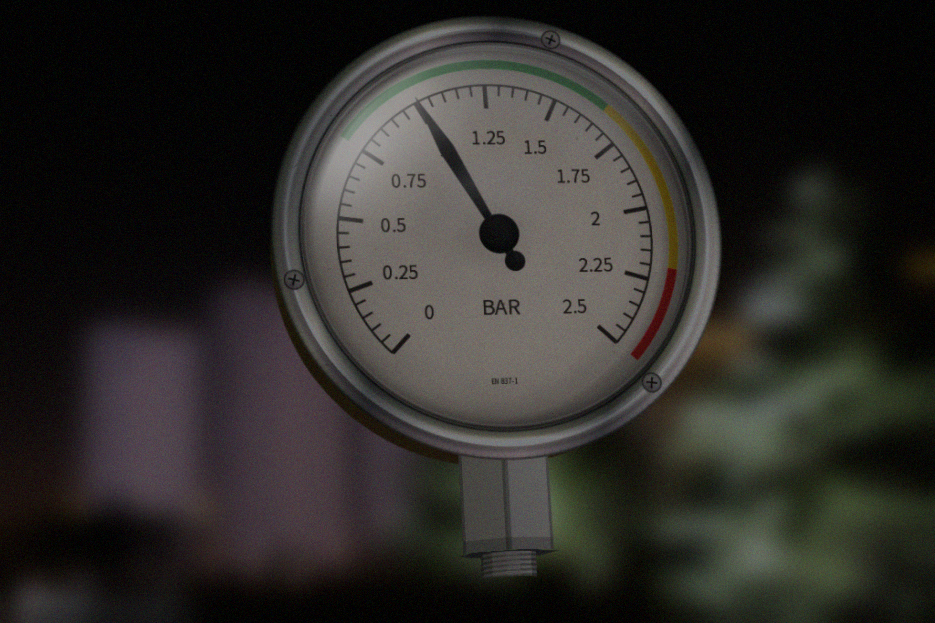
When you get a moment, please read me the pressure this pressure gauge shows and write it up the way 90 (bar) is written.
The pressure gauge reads 1 (bar)
